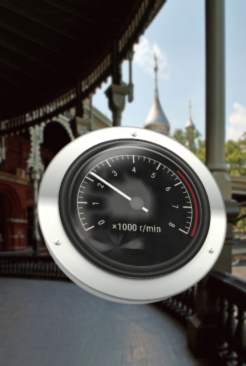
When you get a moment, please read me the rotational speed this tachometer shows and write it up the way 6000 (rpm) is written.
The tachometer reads 2200 (rpm)
